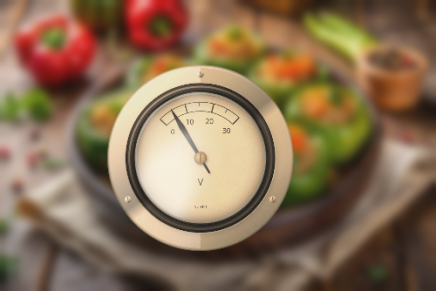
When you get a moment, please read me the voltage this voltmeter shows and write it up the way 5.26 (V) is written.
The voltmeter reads 5 (V)
